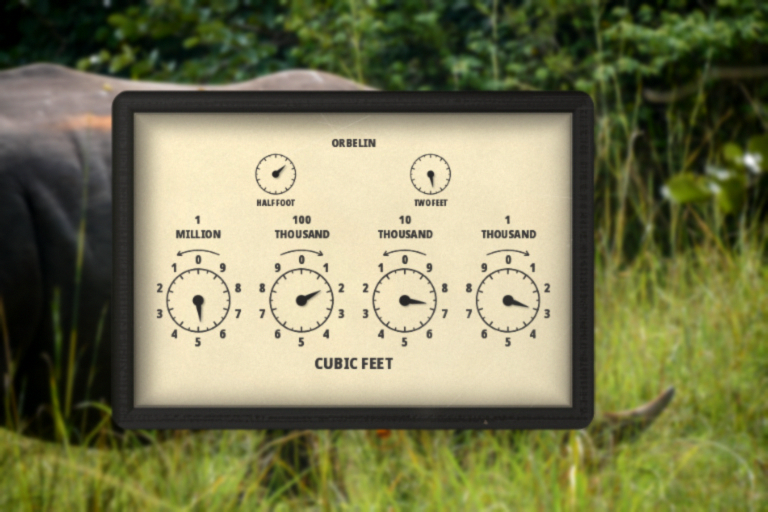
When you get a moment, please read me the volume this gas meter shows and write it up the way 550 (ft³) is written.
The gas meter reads 517300 (ft³)
